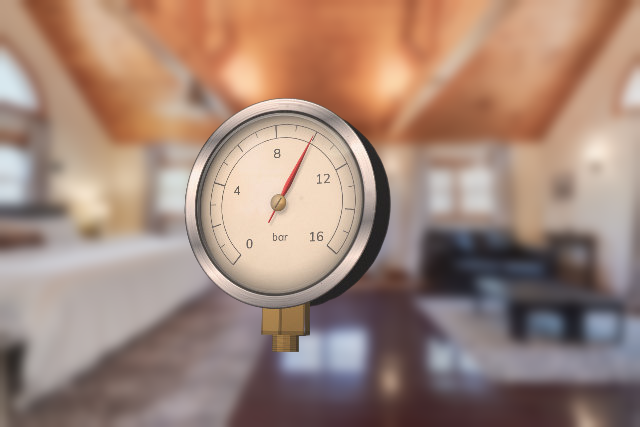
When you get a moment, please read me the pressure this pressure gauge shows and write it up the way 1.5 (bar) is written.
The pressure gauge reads 10 (bar)
